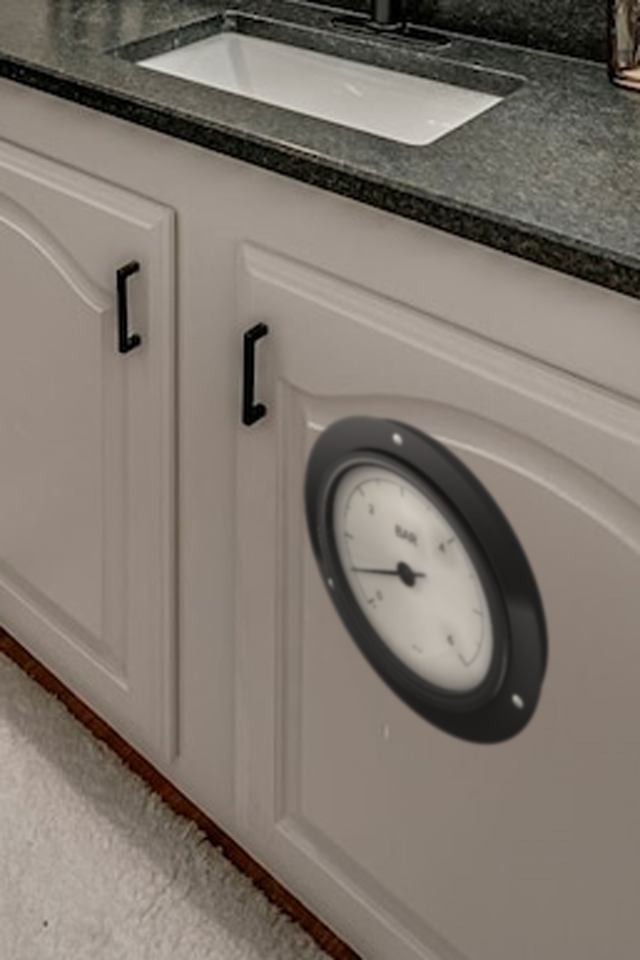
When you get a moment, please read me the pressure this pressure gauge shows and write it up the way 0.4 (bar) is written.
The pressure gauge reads 0.5 (bar)
